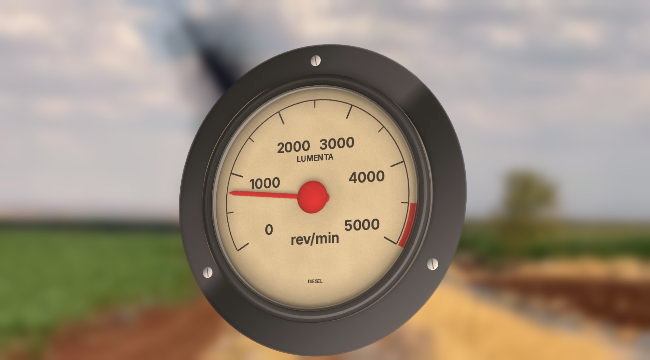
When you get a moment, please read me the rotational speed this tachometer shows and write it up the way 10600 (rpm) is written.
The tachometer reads 750 (rpm)
